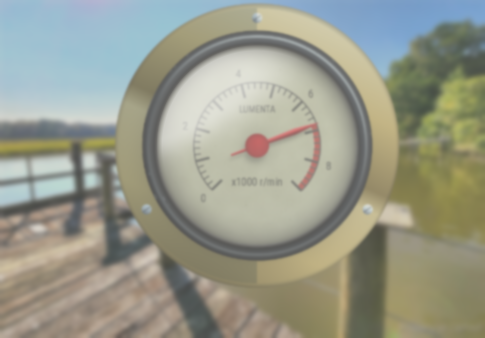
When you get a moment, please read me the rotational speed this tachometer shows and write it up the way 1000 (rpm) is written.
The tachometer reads 6800 (rpm)
